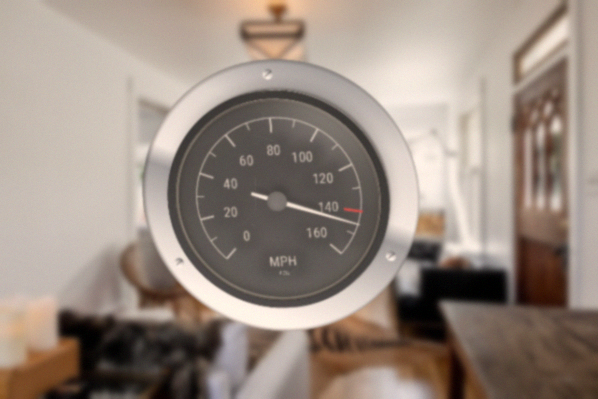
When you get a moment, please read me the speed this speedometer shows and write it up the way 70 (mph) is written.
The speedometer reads 145 (mph)
